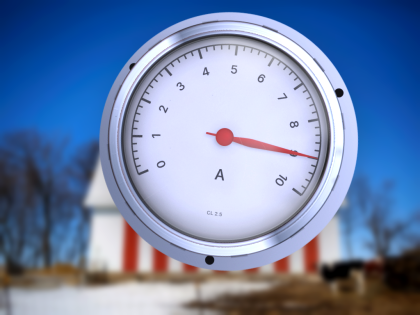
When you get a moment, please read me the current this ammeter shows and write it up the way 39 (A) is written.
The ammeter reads 9 (A)
